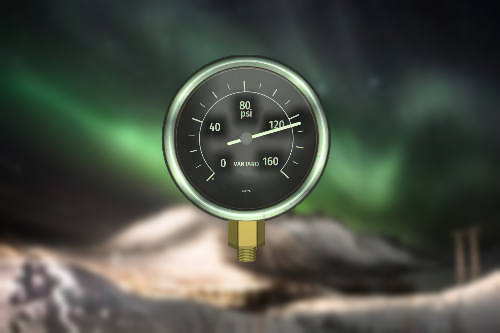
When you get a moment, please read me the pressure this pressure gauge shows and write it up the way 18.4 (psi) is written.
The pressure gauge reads 125 (psi)
